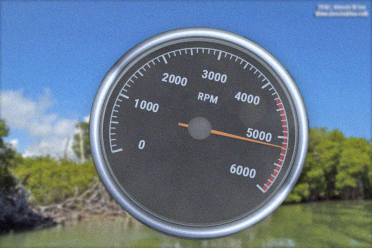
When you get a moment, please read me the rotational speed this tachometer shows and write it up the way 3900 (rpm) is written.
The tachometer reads 5200 (rpm)
